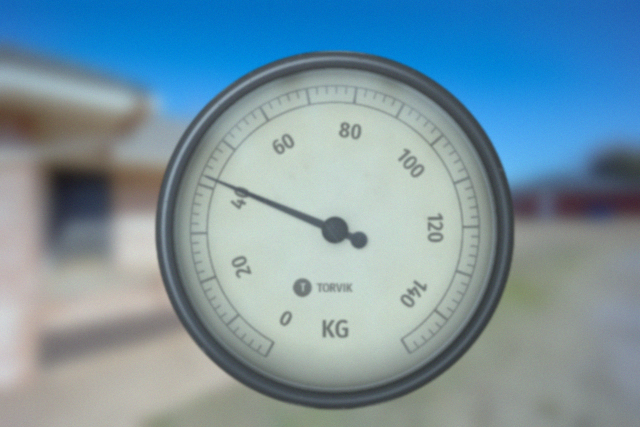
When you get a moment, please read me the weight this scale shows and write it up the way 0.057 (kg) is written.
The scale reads 42 (kg)
